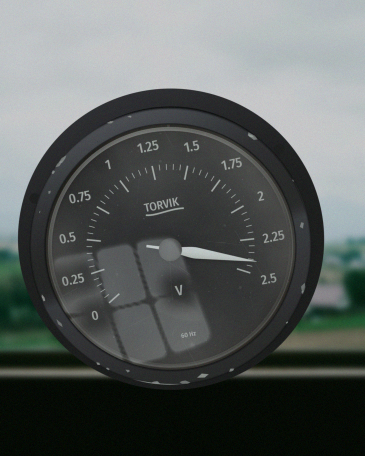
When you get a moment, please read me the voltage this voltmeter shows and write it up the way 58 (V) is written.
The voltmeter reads 2.4 (V)
